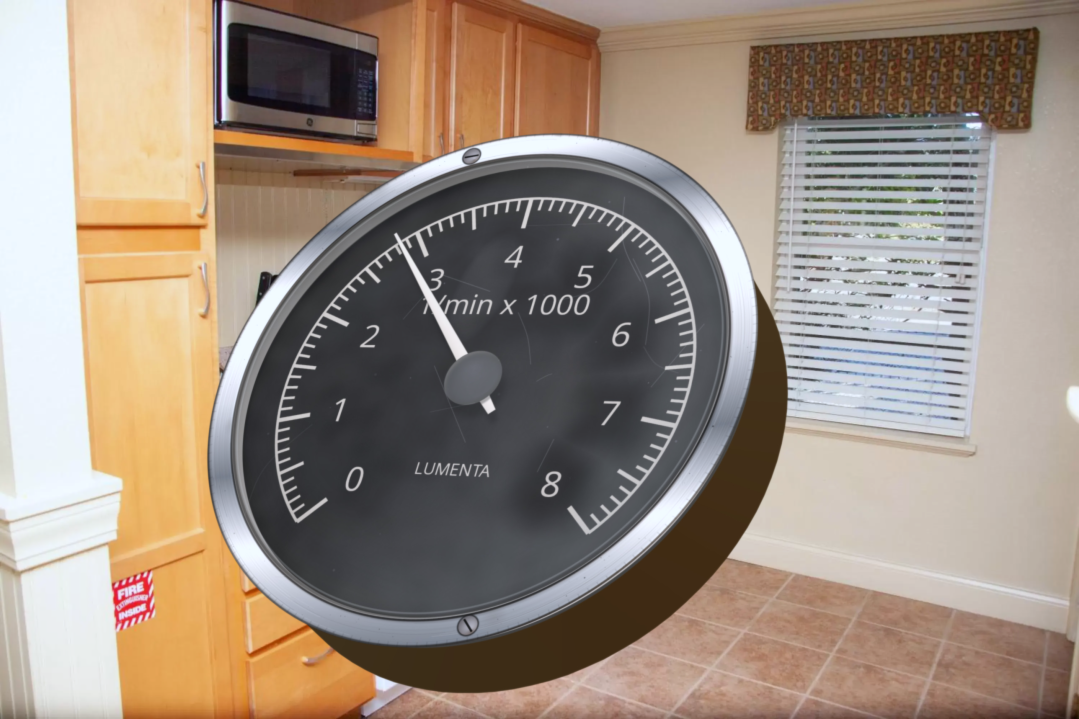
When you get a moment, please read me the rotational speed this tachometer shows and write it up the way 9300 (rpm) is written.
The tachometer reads 2850 (rpm)
